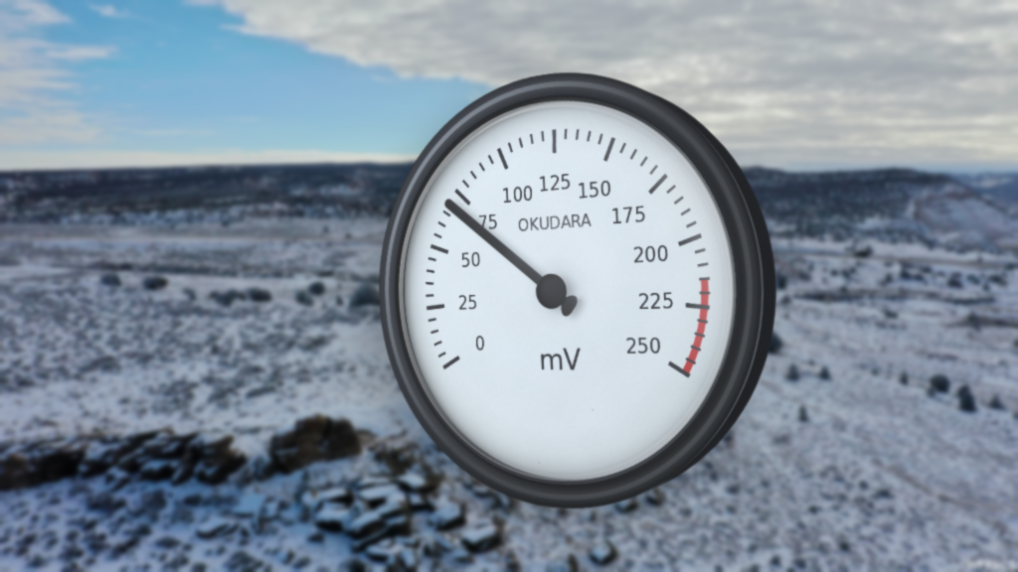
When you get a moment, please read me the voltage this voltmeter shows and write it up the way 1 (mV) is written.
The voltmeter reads 70 (mV)
